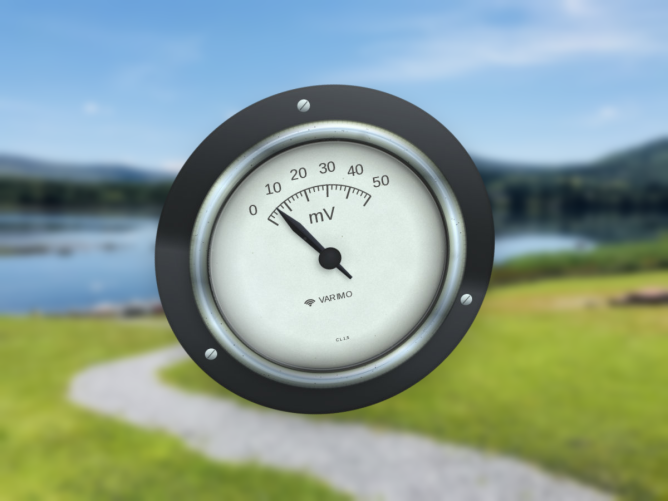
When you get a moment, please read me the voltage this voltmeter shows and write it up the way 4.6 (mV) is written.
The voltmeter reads 6 (mV)
